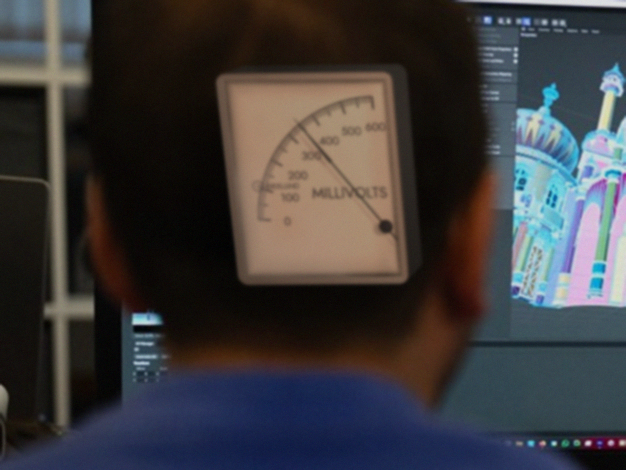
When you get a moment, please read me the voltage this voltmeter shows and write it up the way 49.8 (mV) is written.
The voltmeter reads 350 (mV)
